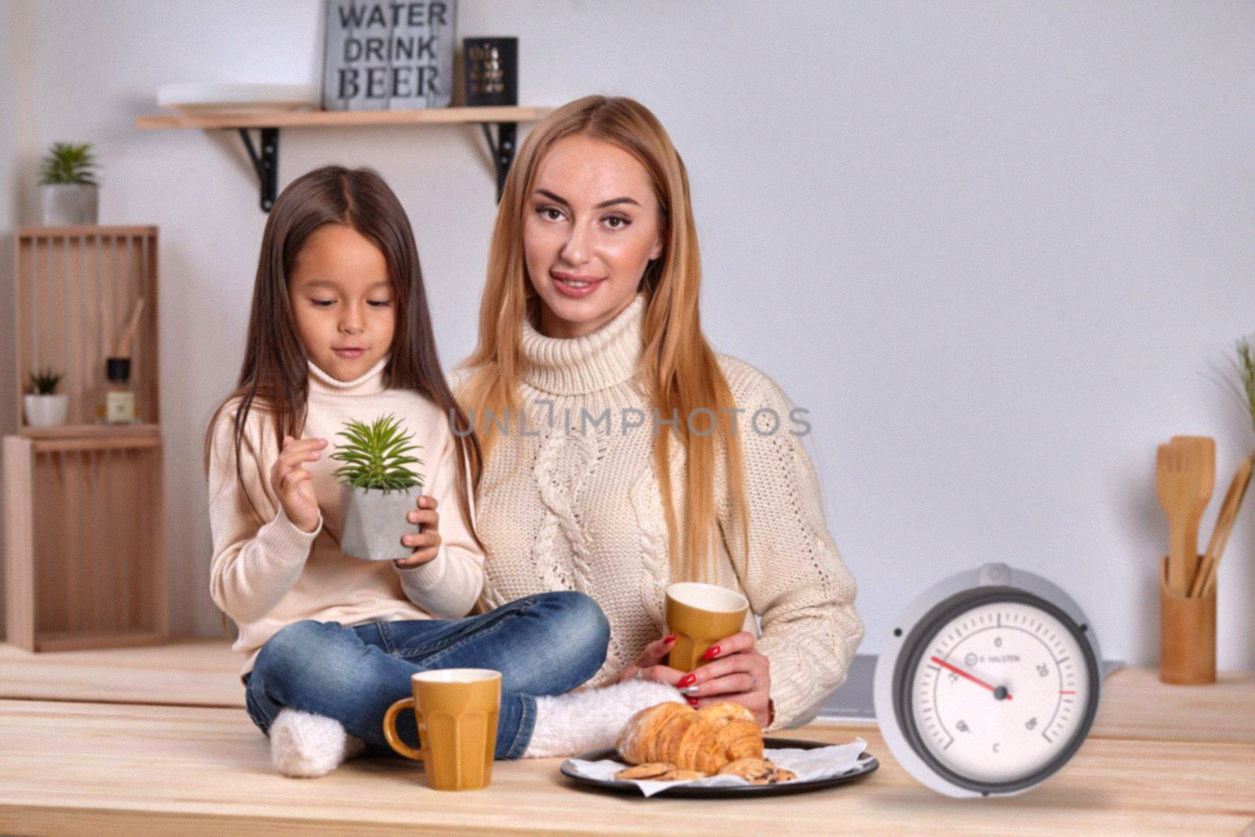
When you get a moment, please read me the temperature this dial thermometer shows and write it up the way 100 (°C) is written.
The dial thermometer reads -18 (°C)
